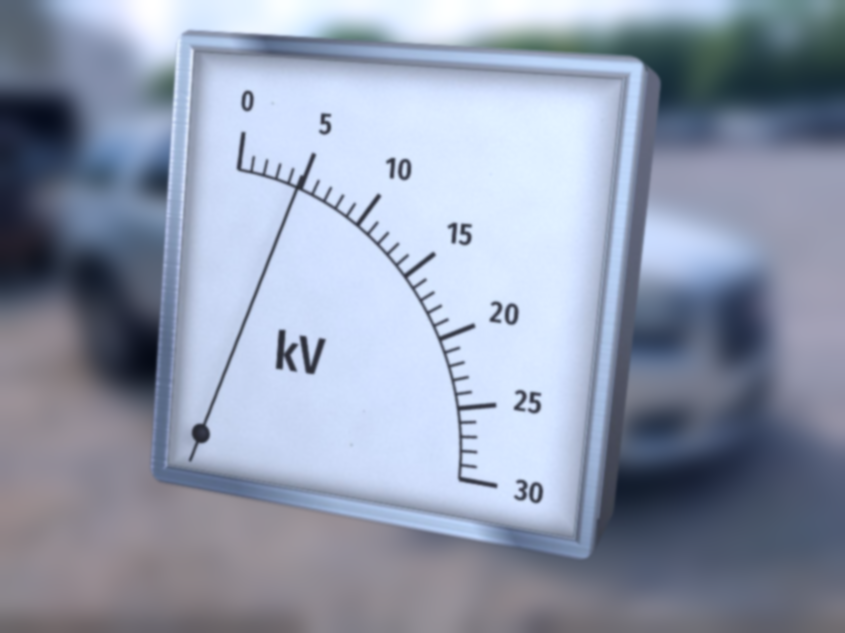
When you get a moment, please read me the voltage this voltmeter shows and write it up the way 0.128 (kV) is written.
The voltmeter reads 5 (kV)
